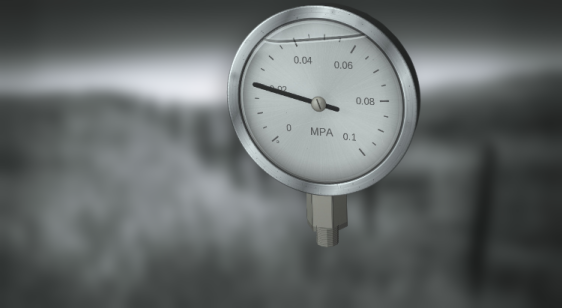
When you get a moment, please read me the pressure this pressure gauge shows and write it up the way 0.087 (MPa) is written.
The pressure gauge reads 0.02 (MPa)
